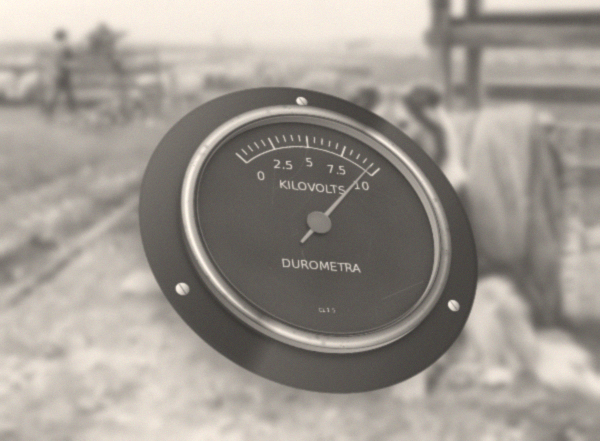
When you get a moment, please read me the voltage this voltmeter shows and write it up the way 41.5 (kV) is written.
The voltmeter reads 9.5 (kV)
